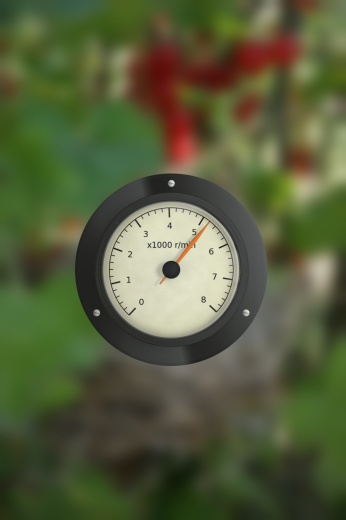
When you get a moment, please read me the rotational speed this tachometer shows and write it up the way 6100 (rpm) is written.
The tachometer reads 5200 (rpm)
